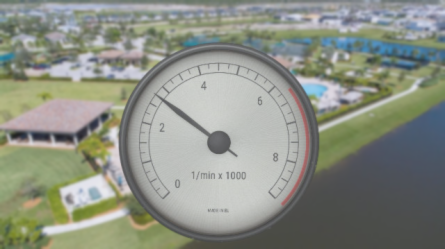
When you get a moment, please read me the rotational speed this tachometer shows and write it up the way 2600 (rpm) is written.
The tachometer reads 2750 (rpm)
